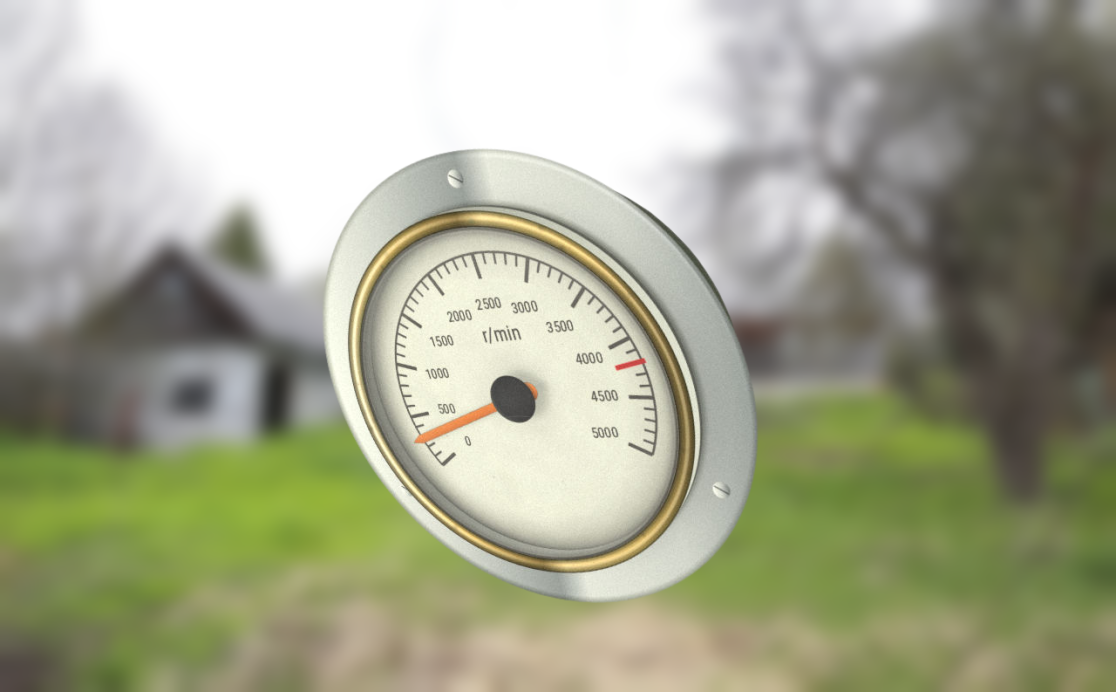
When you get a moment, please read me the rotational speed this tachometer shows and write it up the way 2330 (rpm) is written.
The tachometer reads 300 (rpm)
